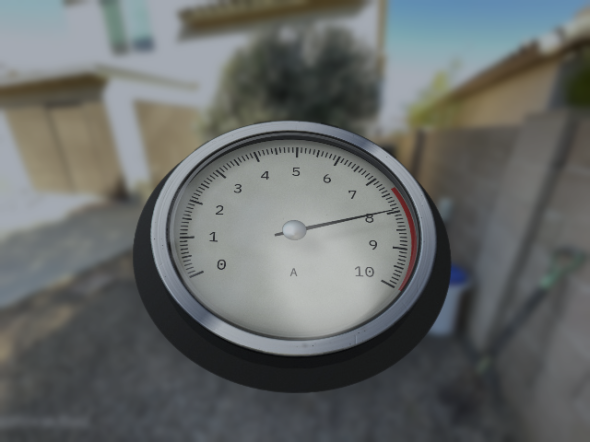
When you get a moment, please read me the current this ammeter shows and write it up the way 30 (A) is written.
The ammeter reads 8 (A)
